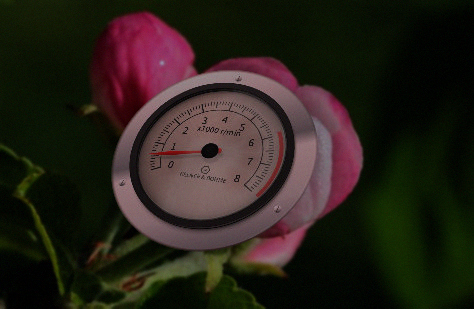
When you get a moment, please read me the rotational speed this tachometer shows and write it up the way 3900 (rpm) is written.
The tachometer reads 500 (rpm)
